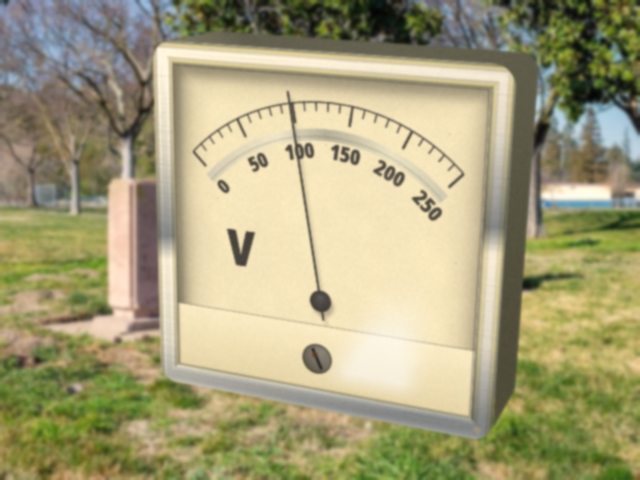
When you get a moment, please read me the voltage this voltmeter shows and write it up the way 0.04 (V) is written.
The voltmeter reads 100 (V)
